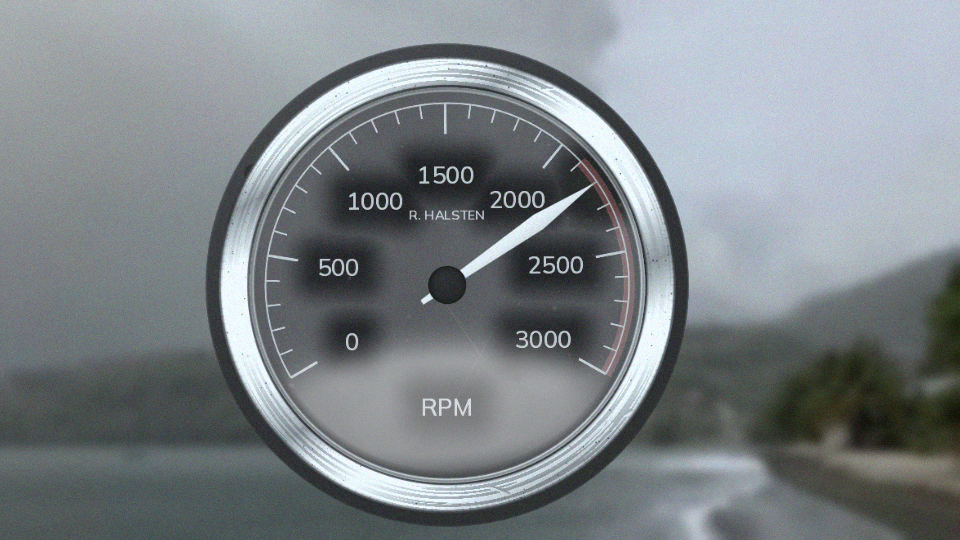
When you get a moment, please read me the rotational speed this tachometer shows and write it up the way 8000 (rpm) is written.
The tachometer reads 2200 (rpm)
